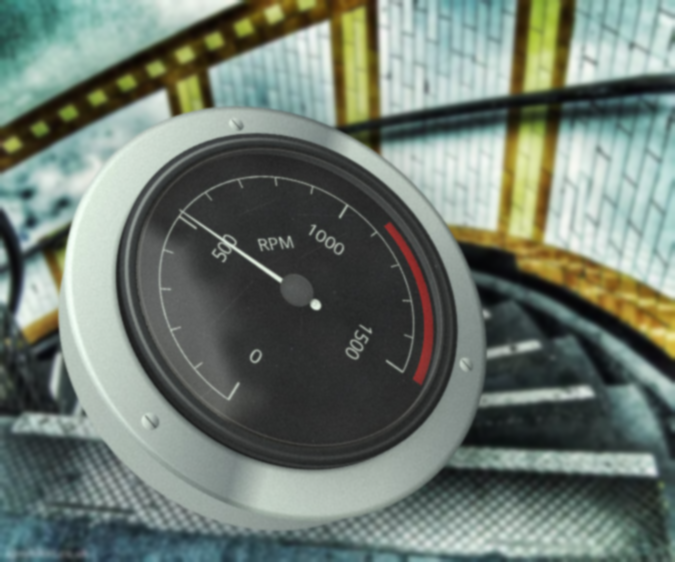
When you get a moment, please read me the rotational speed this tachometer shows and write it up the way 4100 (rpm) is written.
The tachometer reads 500 (rpm)
